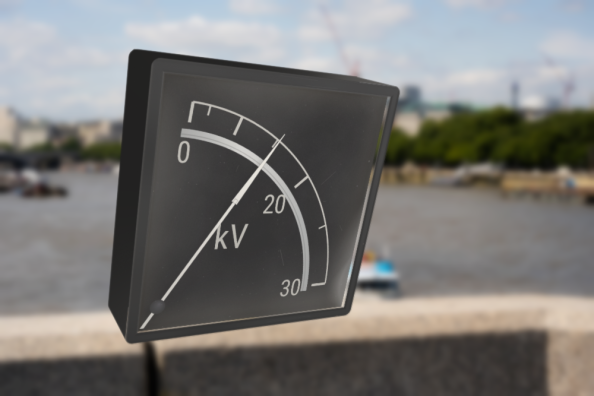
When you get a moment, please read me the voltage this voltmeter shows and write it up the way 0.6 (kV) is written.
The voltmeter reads 15 (kV)
